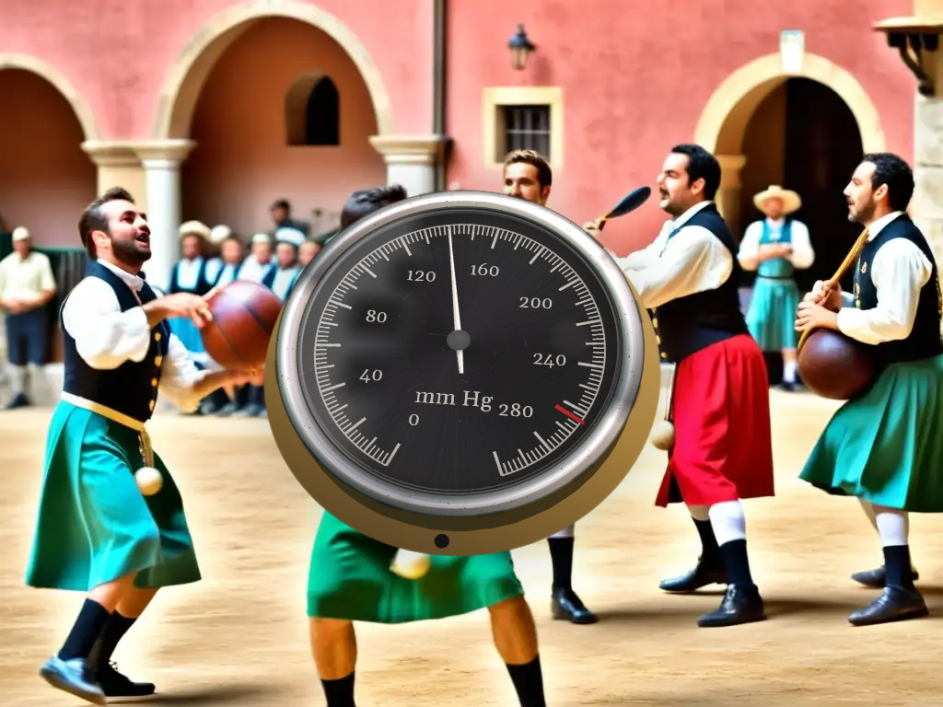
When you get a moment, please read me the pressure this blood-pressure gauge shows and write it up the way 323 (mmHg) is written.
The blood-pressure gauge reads 140 (mmHg)
